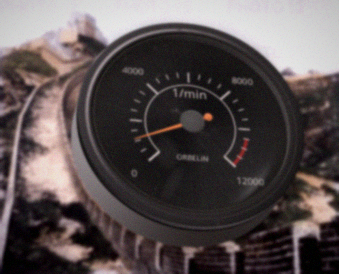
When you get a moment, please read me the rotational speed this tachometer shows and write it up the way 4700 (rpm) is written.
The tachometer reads 1000 (rpm)
